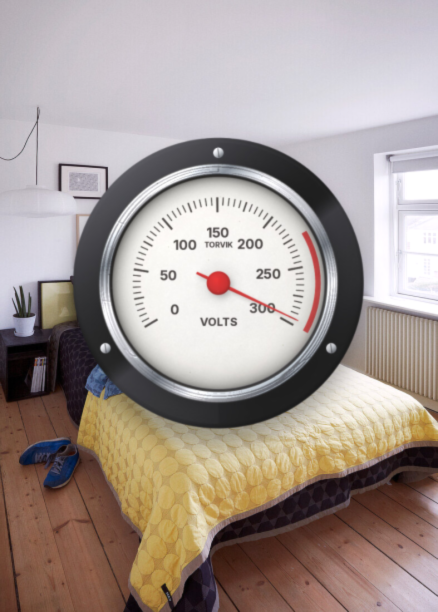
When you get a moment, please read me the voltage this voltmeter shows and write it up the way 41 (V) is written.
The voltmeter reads 295 (V)
